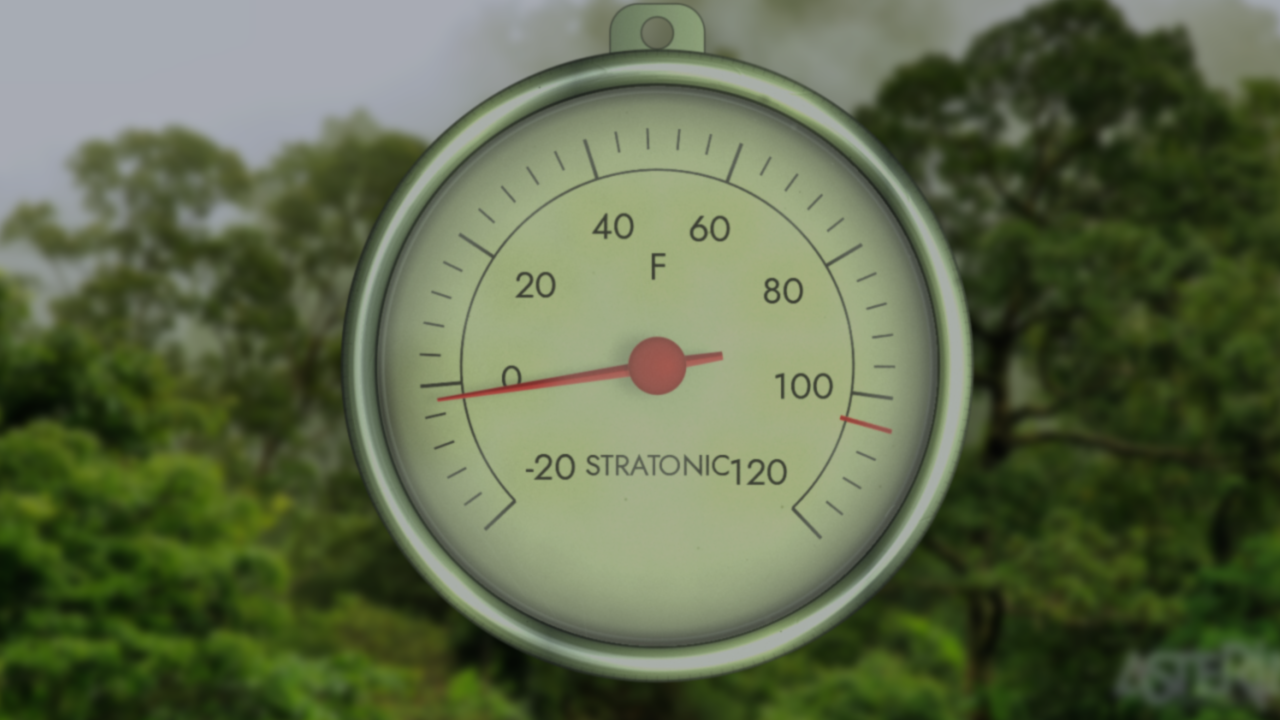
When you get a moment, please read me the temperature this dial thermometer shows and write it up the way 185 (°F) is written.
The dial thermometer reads -2 (°F)
